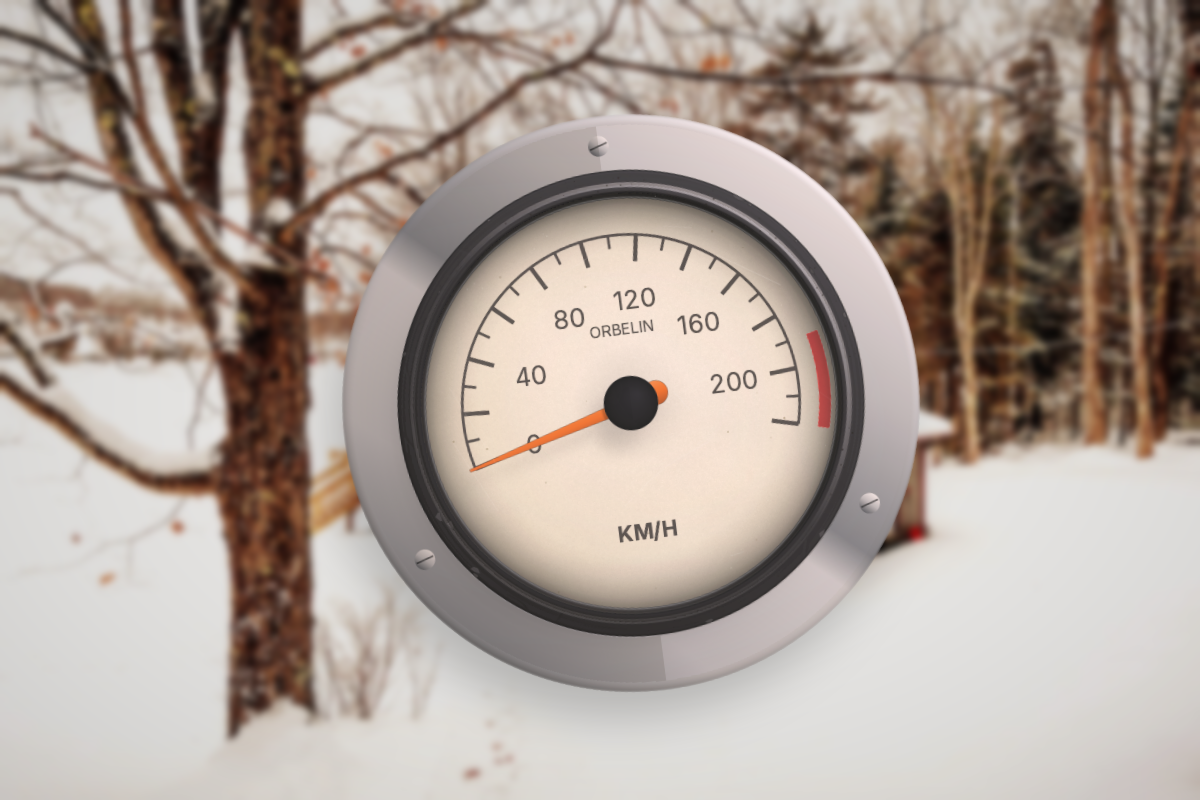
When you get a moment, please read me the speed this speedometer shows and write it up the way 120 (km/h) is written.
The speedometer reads 0 (km/h)
